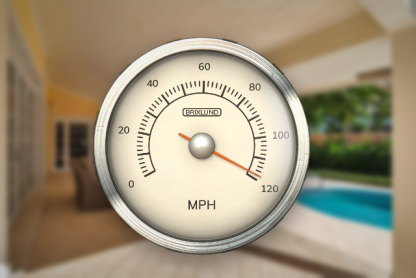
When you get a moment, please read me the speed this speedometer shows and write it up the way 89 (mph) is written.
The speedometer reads 118 (mph)
